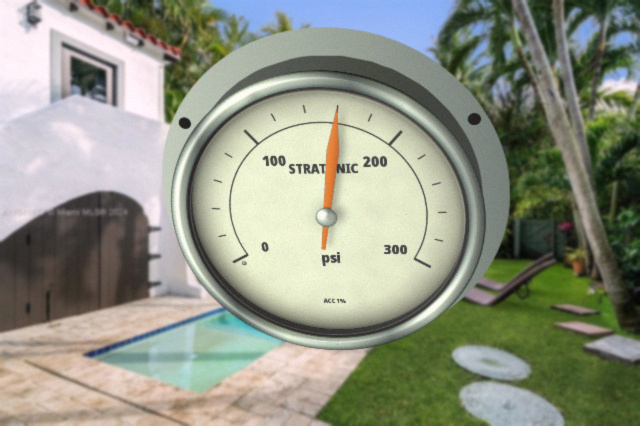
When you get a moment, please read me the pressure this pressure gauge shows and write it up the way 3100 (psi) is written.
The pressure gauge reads 160 (psi)
